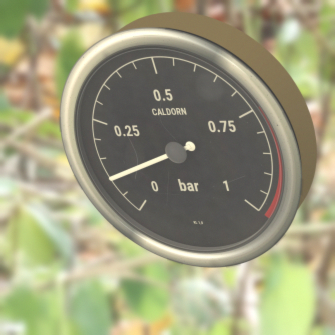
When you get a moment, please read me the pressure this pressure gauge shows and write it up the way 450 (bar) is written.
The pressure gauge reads 0.1 (bar)
